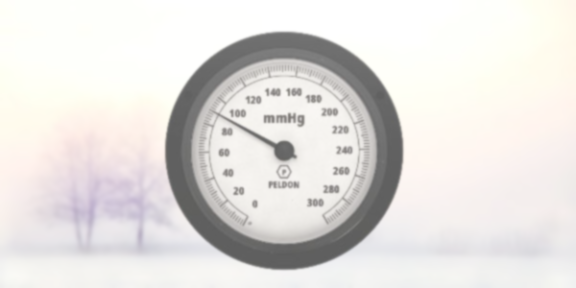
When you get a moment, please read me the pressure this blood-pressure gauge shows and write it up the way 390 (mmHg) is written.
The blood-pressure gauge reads 90 (mmHg)
